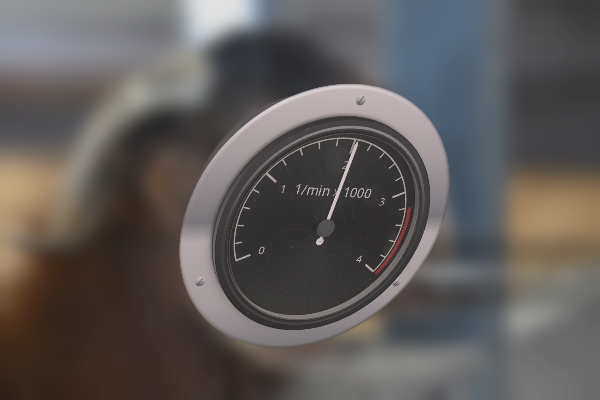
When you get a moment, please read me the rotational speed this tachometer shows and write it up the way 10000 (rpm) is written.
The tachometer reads 2000 (rpm)
